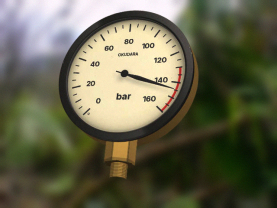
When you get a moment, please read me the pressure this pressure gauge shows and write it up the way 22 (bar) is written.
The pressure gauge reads 145 (bar)
